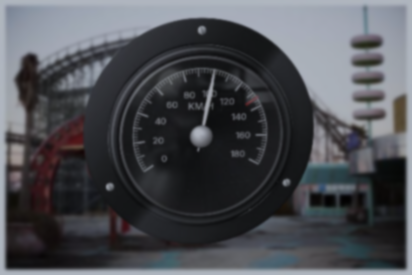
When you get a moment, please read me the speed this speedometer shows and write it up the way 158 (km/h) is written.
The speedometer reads 100 (km/h)
